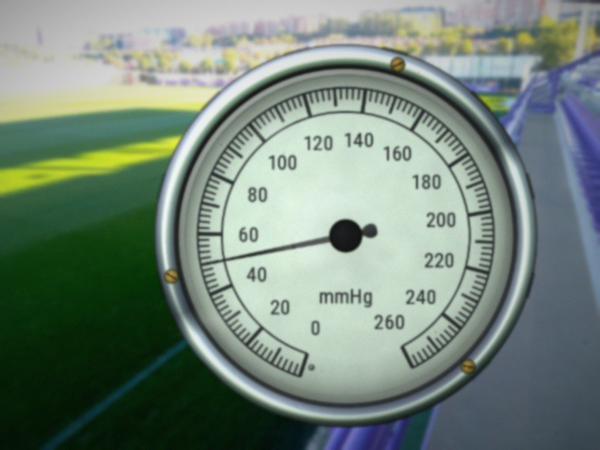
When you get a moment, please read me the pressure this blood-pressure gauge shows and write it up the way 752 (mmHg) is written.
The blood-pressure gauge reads 50 (mmHg)
